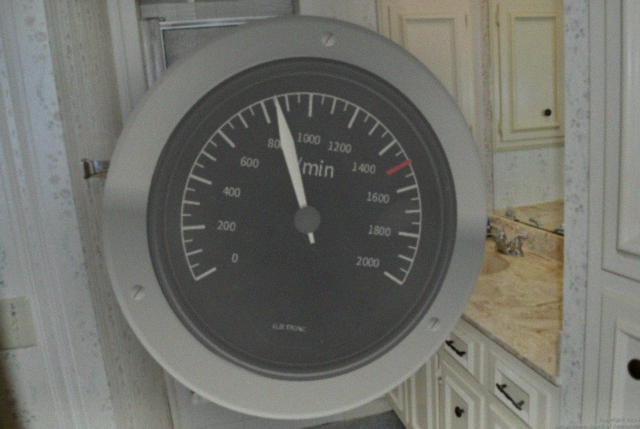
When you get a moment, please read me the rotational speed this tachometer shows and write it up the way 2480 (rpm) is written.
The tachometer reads 850 (rpm)
